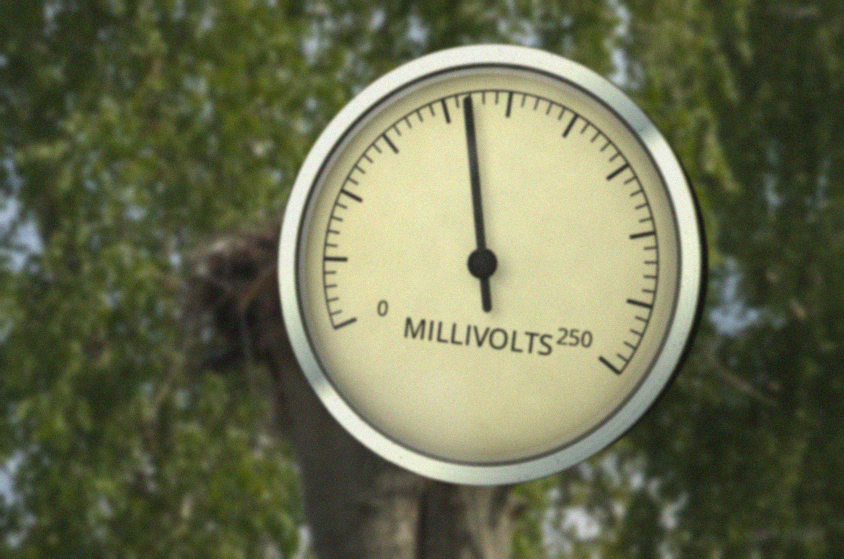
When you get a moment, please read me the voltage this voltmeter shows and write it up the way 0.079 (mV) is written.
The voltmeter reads 110 (mV)
